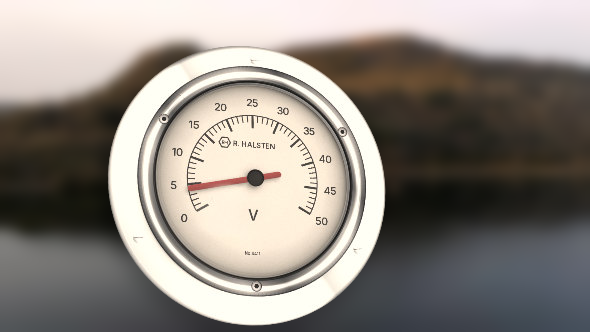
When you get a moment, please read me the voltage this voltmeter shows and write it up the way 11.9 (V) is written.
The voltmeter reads 4 (V)
